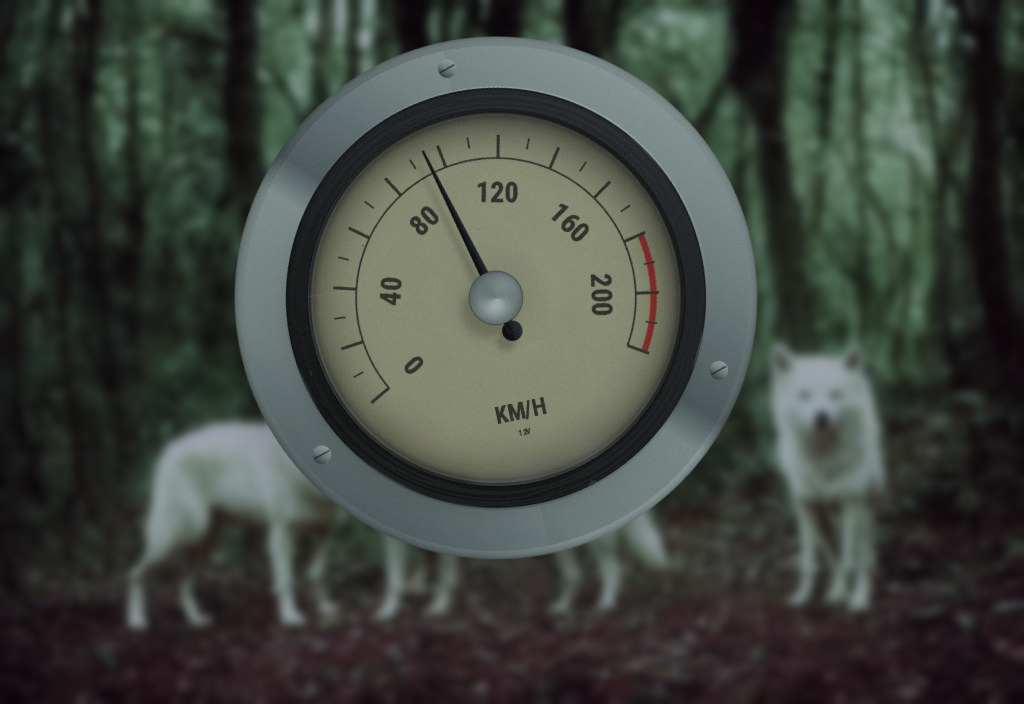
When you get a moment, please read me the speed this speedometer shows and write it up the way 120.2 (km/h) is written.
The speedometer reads 95 (km/h)
